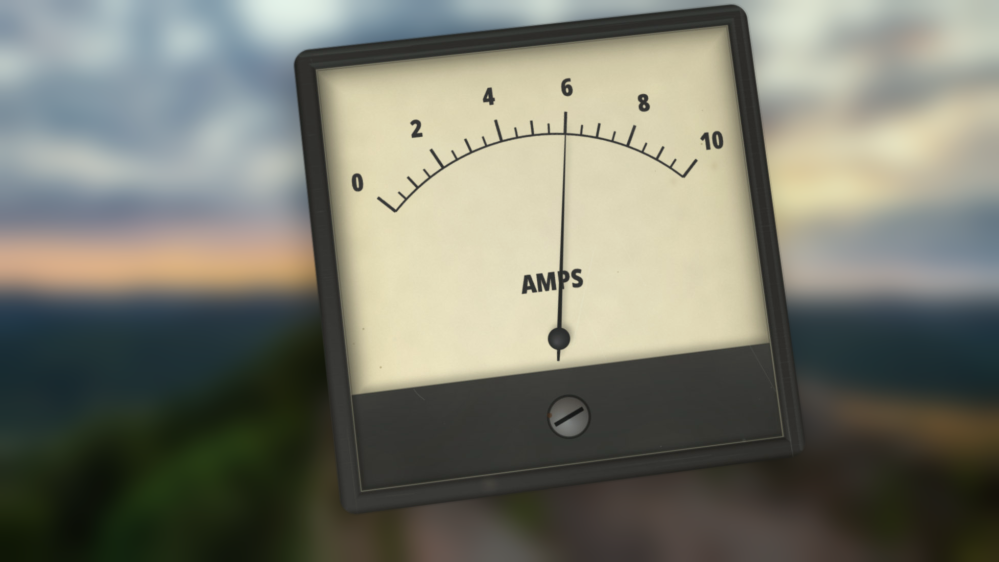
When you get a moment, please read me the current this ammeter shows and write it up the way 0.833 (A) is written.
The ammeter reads 6 (A)
